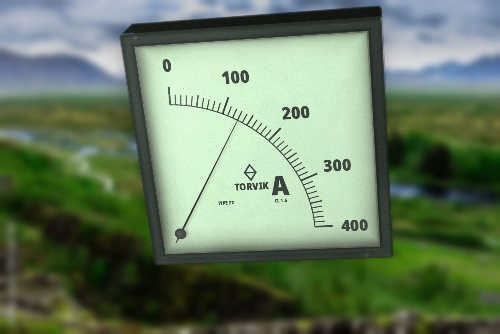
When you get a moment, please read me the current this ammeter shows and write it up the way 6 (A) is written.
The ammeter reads 130 (A)
